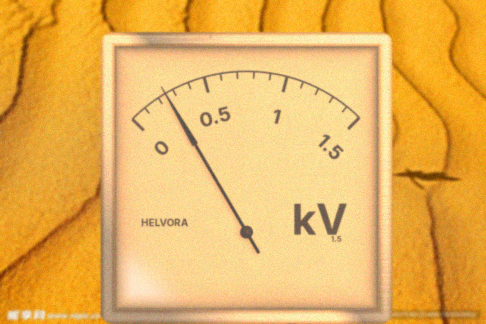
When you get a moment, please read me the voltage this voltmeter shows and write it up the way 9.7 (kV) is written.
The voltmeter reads 0.25 (kV)
